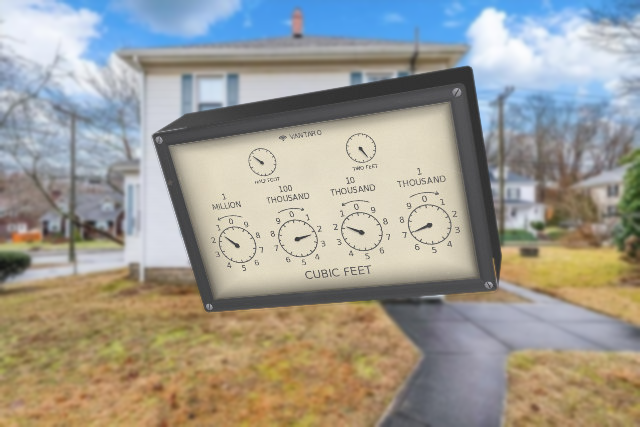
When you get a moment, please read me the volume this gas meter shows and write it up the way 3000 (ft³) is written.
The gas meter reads 121700 (ft³)
